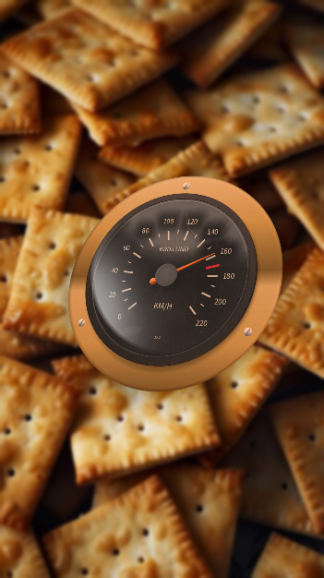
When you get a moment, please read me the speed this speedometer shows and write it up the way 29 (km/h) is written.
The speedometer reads 160 (km/h)
